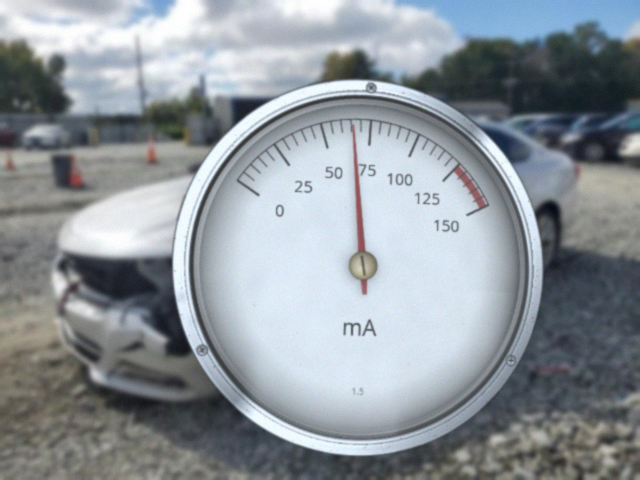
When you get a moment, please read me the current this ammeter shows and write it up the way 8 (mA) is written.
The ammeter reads 65 (mA)
